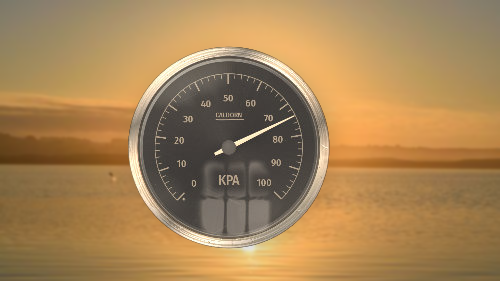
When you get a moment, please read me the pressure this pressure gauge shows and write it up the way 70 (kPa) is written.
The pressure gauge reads 74 (kPa)
